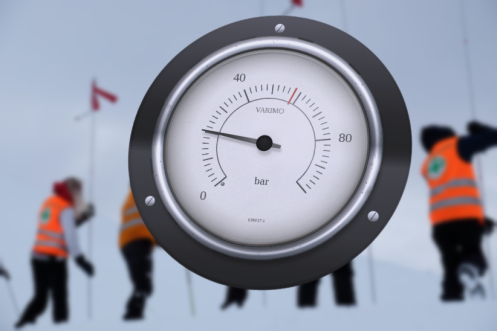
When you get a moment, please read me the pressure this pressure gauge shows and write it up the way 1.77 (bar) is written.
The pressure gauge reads 20 (bar)
